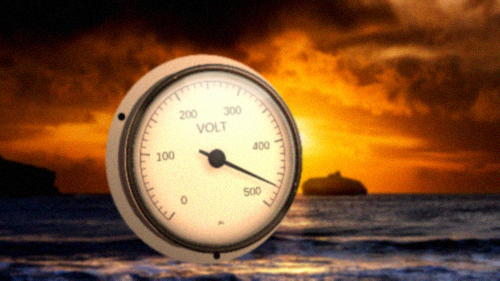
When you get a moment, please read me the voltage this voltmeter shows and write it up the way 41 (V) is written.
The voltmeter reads 470 (V)
